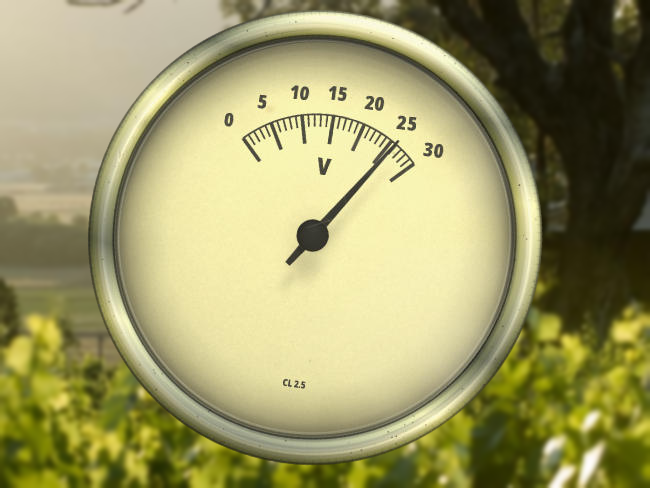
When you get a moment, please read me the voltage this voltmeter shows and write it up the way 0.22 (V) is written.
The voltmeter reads 26 (V)
